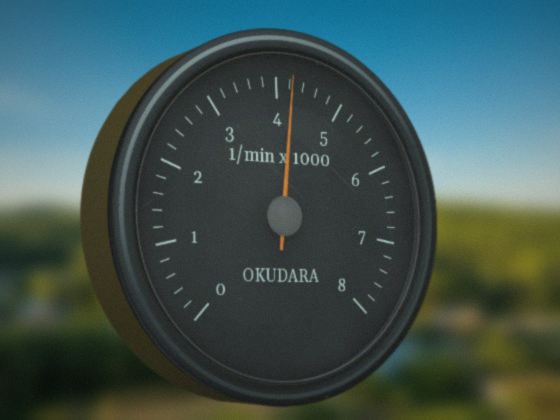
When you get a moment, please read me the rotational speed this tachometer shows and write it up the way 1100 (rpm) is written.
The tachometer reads 4200 (rpm)
